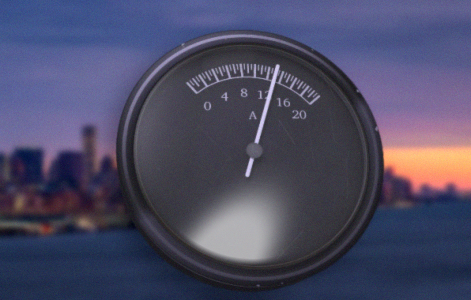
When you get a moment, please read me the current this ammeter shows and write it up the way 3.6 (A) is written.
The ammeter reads 13 (A)
